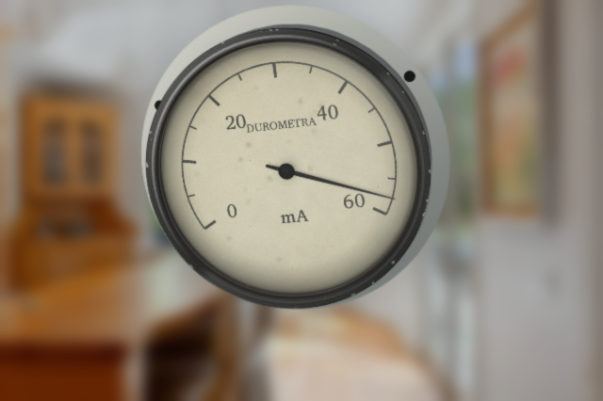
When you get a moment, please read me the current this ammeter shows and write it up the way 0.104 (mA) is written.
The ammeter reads 57.5 (mA)
